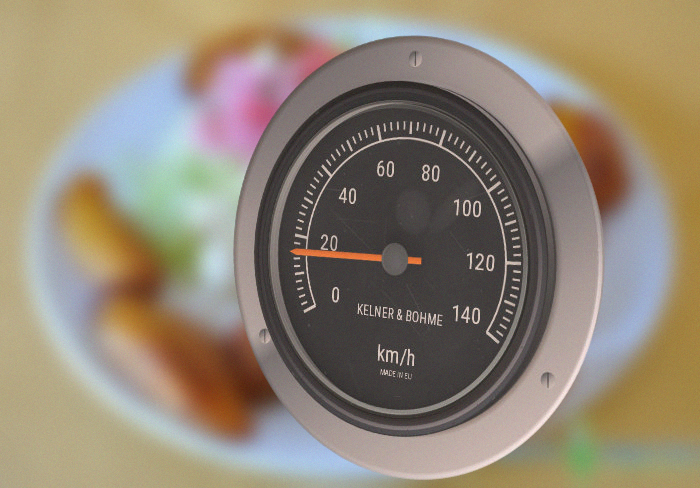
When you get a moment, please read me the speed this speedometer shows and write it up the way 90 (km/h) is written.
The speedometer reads 16 (km/h)
